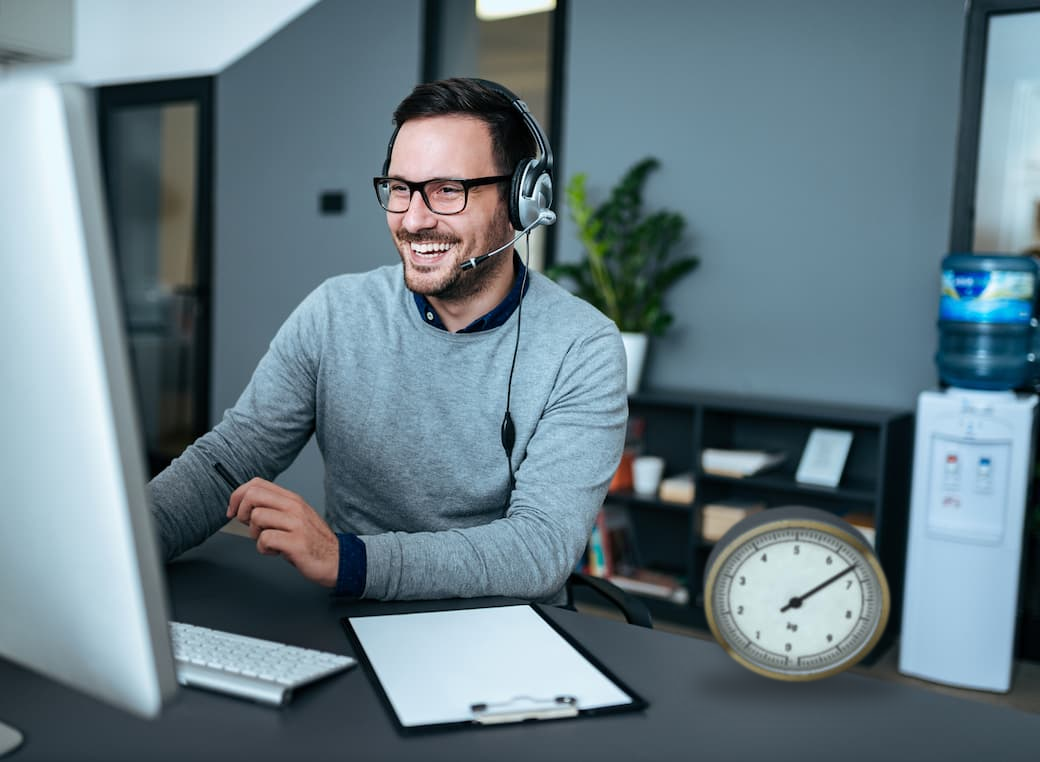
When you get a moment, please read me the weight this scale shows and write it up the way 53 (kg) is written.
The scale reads 6.5 (kg)
